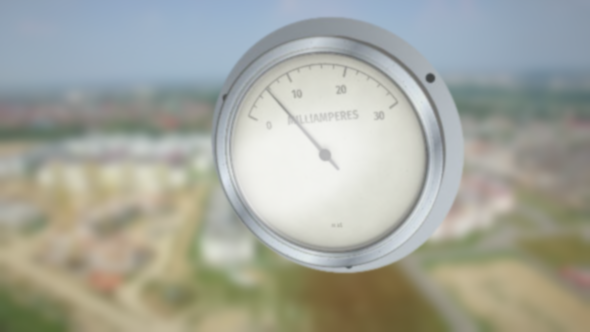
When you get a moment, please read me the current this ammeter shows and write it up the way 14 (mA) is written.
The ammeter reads 6 (mA)
